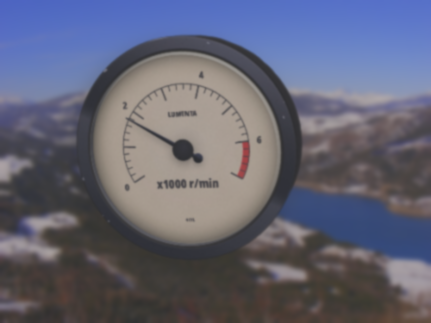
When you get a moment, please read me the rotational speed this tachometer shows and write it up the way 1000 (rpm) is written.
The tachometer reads 1800 (rpm)
